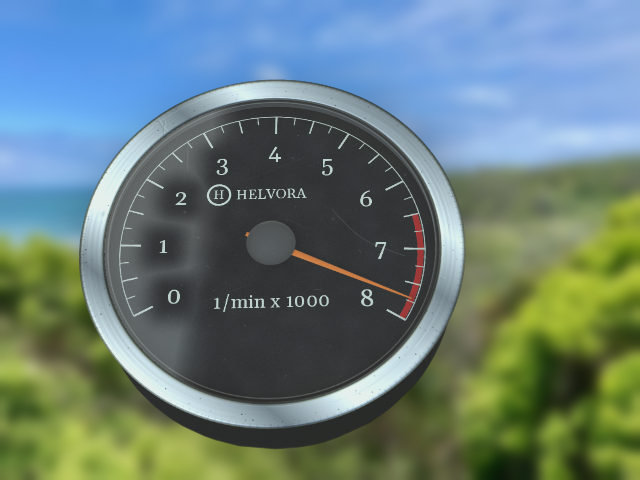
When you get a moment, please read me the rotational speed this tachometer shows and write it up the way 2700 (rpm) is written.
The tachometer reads 7750 (rpm)
